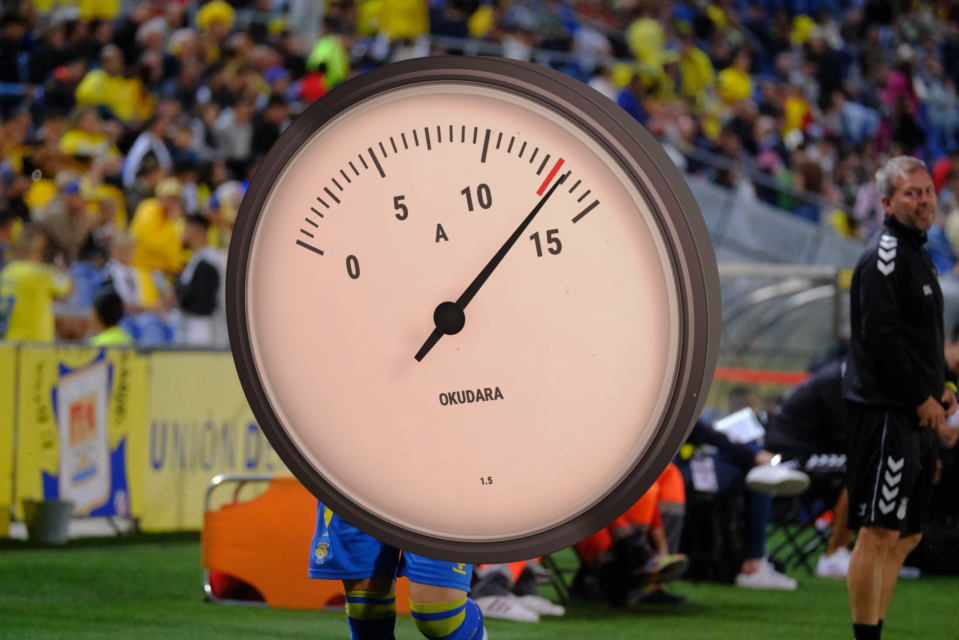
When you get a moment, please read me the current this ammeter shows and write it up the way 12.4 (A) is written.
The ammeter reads 13.5 (A)
